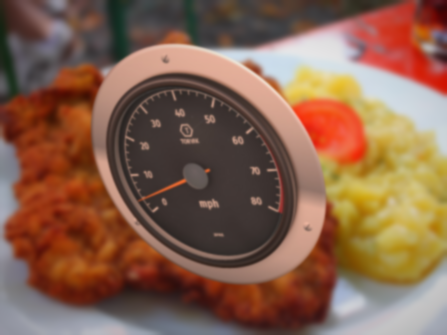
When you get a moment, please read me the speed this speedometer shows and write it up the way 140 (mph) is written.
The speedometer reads 4 (mph)
